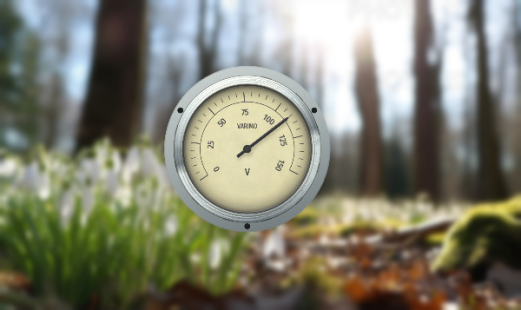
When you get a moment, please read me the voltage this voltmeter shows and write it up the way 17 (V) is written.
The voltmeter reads 110 (V)
